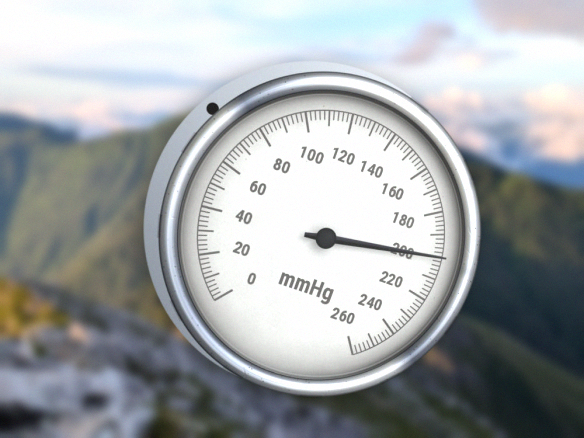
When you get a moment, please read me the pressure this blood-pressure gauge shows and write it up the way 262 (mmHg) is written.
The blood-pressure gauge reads 200 (mmHg)
